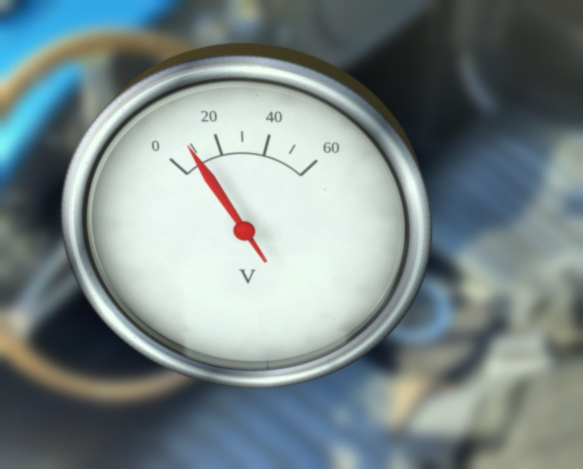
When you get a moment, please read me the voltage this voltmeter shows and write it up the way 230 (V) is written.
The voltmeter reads 10 (V)
